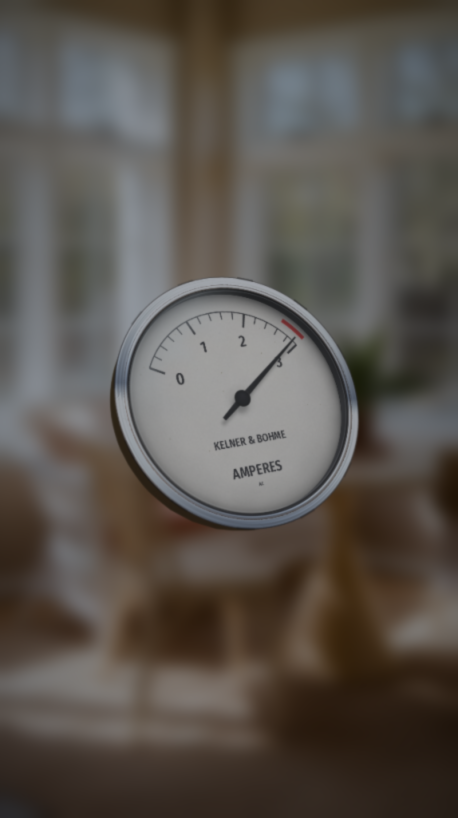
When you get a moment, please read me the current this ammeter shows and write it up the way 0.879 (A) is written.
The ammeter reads 2.9 (A)
